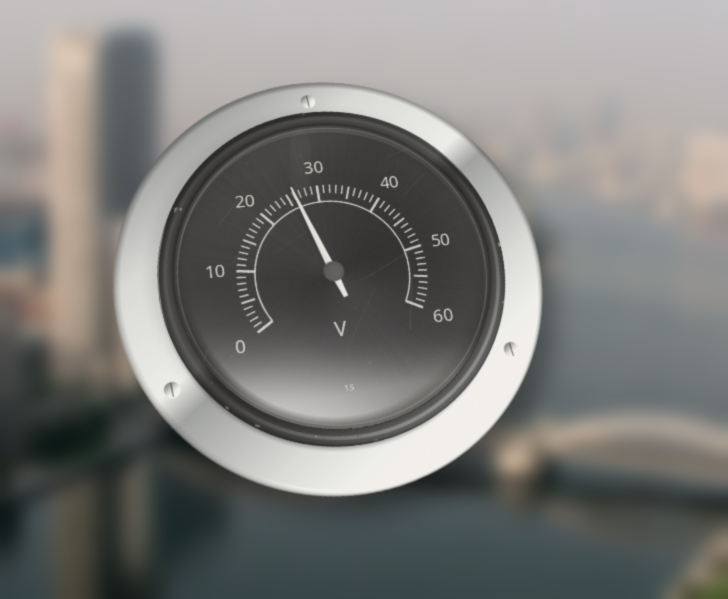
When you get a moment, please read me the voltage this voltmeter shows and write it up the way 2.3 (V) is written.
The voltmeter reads 26 (V)
